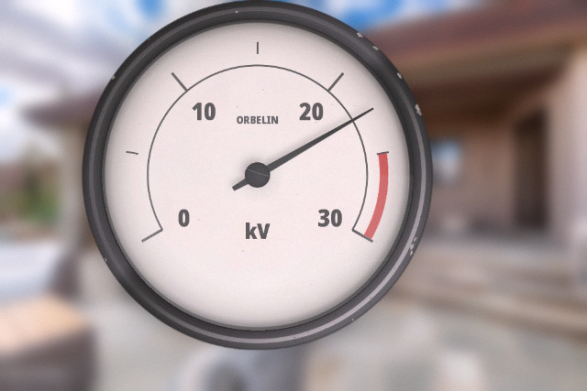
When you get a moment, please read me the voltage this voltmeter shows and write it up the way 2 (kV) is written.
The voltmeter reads 22.5 (kV)
